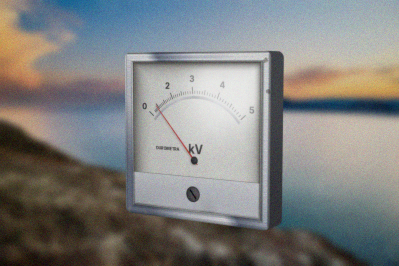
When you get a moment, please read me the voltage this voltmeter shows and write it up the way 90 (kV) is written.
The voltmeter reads 1 (kV)
